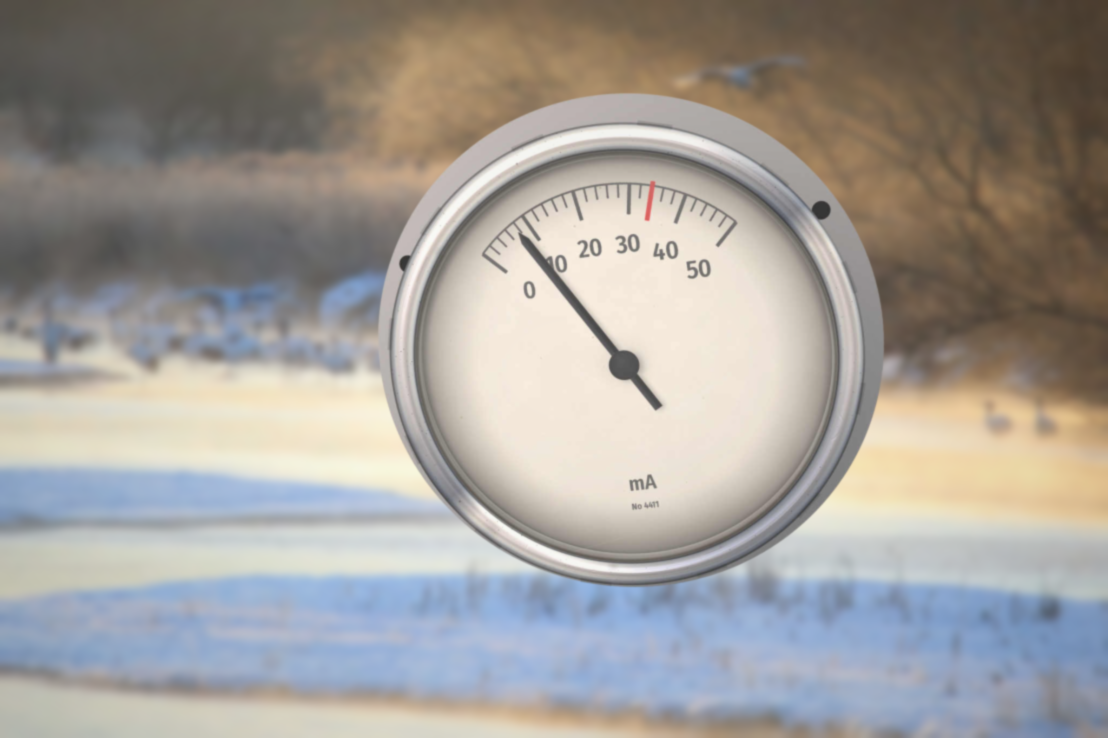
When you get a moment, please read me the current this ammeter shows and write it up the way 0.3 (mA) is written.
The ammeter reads 8 (mA)
